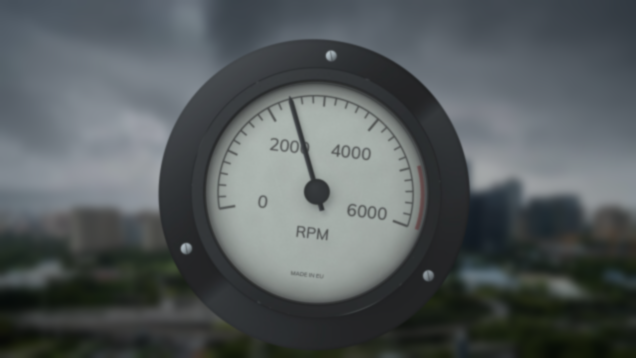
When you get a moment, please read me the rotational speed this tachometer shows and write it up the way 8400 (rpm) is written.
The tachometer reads 2400 (rpm)
